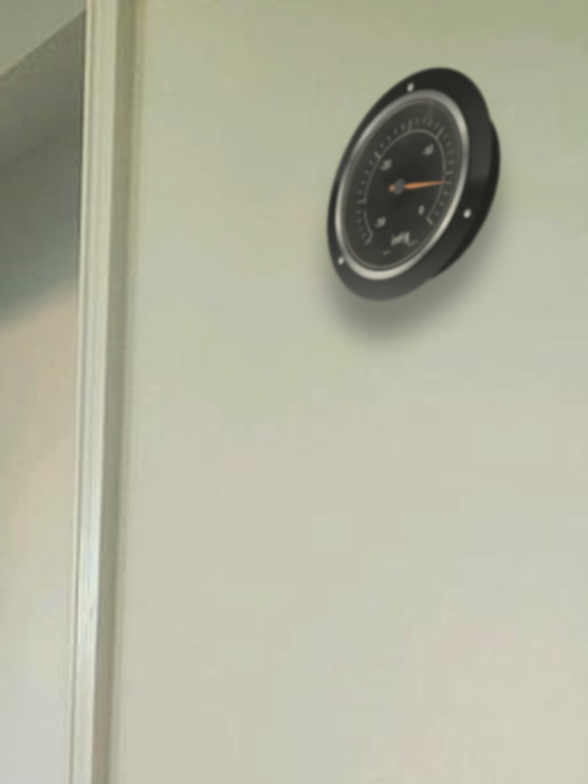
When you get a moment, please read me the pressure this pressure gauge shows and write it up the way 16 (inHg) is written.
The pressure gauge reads -4 (inHg)
